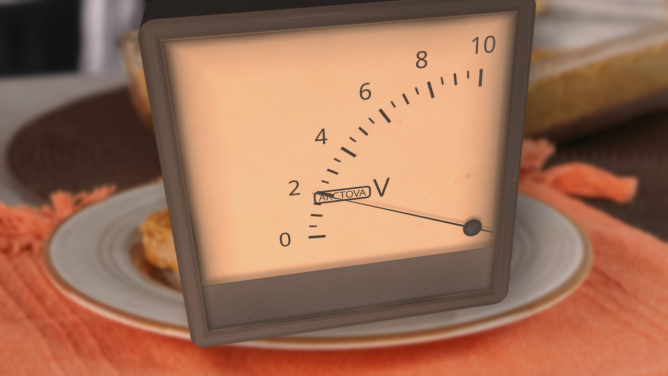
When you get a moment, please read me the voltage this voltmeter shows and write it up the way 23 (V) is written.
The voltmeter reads 2 (V)
